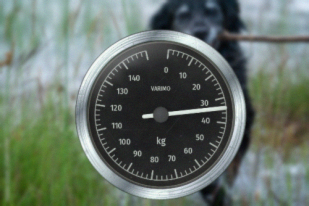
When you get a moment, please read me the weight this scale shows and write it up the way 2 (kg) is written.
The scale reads 34 (kg)
